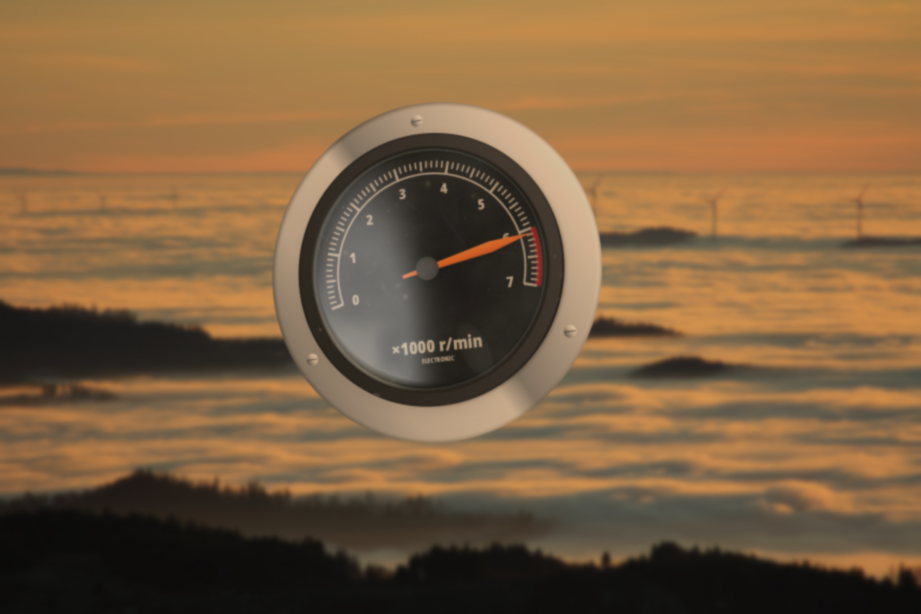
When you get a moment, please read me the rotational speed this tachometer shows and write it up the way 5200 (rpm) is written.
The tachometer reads 6100 (rpm)
